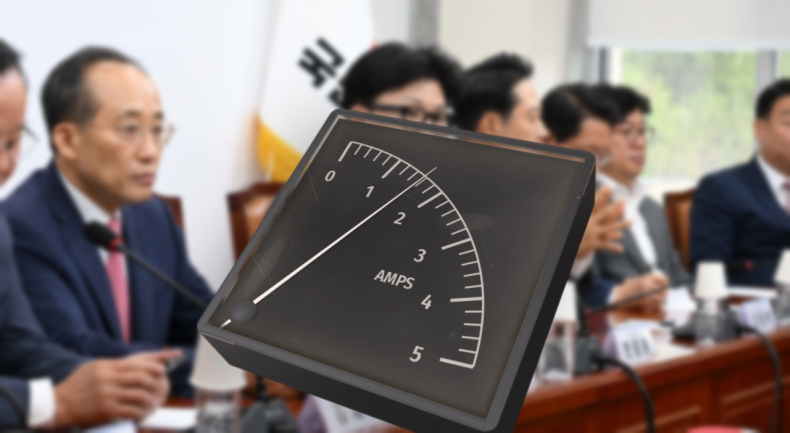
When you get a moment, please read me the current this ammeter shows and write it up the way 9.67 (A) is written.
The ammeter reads 1.6 (A)
